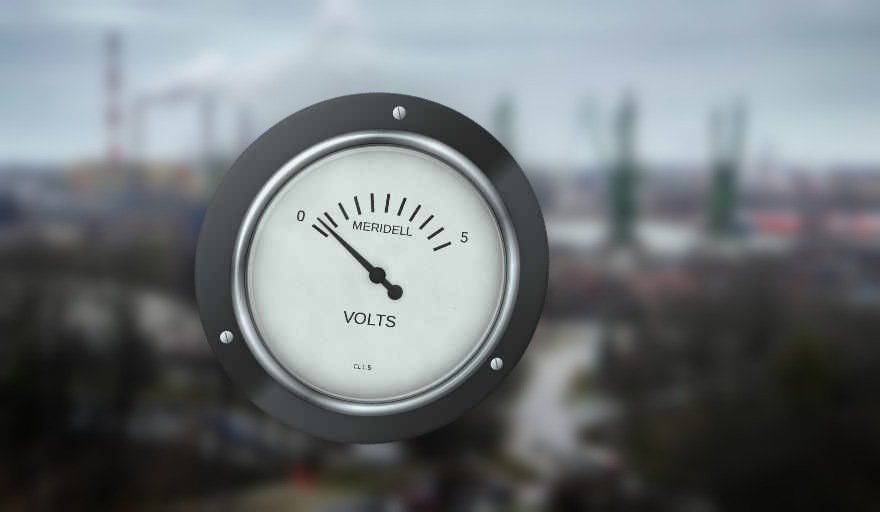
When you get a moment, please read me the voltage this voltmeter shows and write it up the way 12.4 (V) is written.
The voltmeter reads 0.25 (V)
